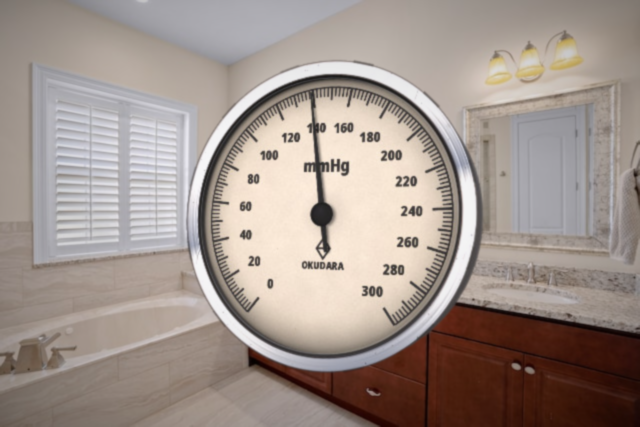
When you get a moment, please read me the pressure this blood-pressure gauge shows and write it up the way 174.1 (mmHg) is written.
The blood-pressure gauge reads 140 (mmHg)
